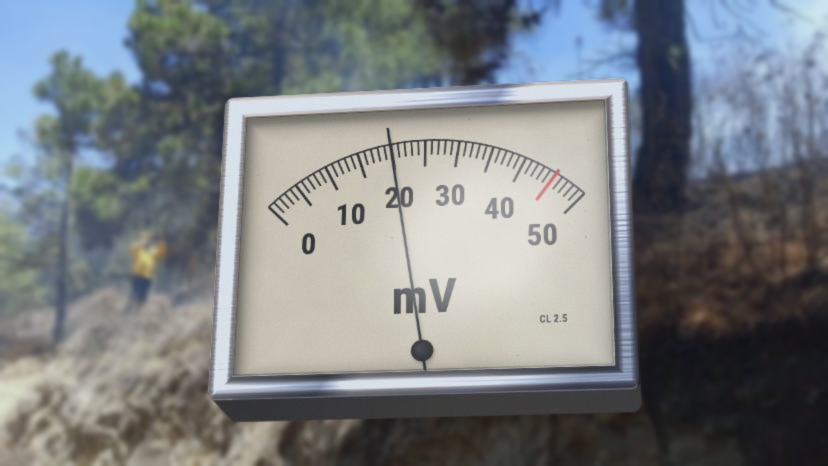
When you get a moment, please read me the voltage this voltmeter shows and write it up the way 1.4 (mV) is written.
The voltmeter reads 20 (mV)
